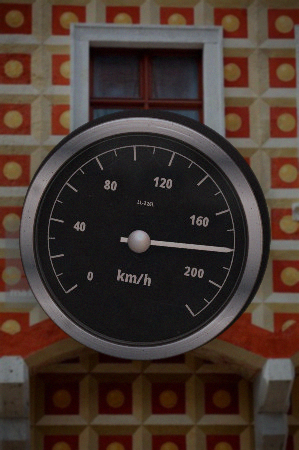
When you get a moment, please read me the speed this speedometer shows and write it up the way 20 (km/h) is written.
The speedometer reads 180 (km/h)
